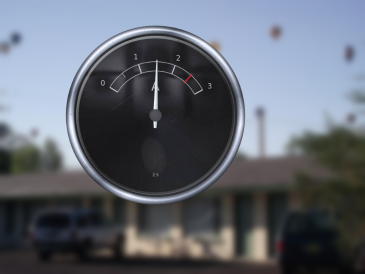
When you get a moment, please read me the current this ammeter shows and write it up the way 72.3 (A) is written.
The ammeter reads 1.5 (A)
